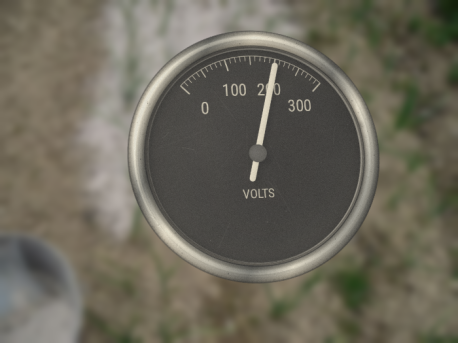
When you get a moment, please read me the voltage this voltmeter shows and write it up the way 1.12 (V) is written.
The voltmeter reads 200 (V)
